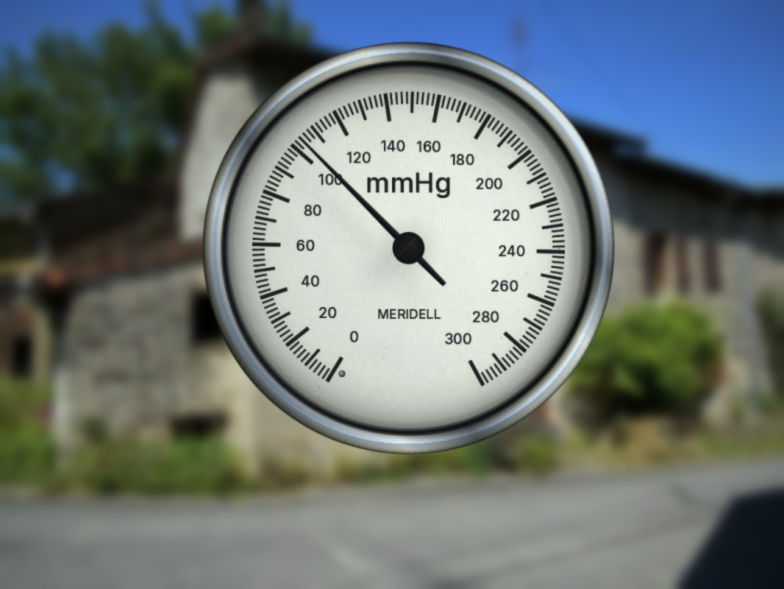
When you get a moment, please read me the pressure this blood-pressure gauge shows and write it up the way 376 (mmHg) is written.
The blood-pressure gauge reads 104 (mmHg)
